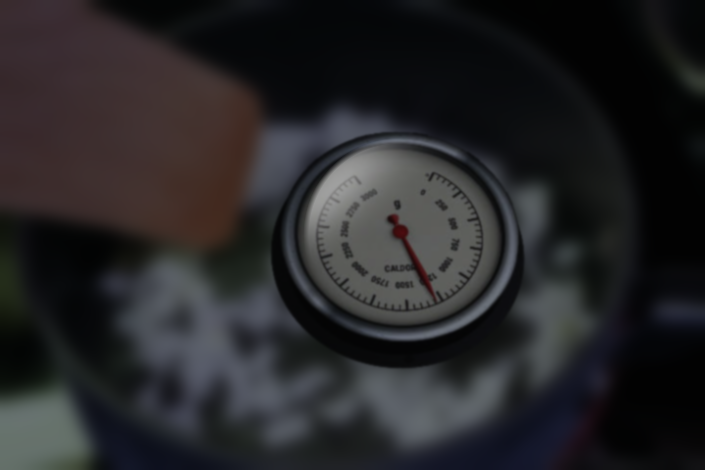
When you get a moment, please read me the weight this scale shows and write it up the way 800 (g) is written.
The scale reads 1300 (g)
